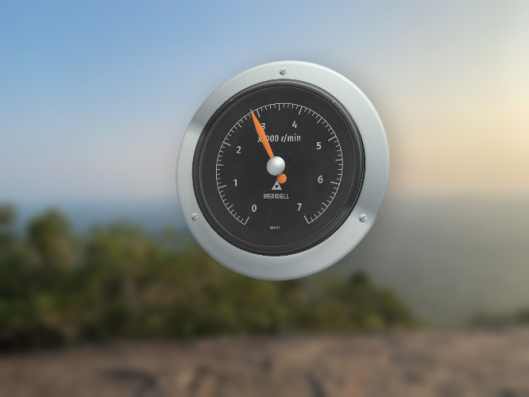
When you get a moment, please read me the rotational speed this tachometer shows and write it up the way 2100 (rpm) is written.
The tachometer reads 2900 (rpm)
